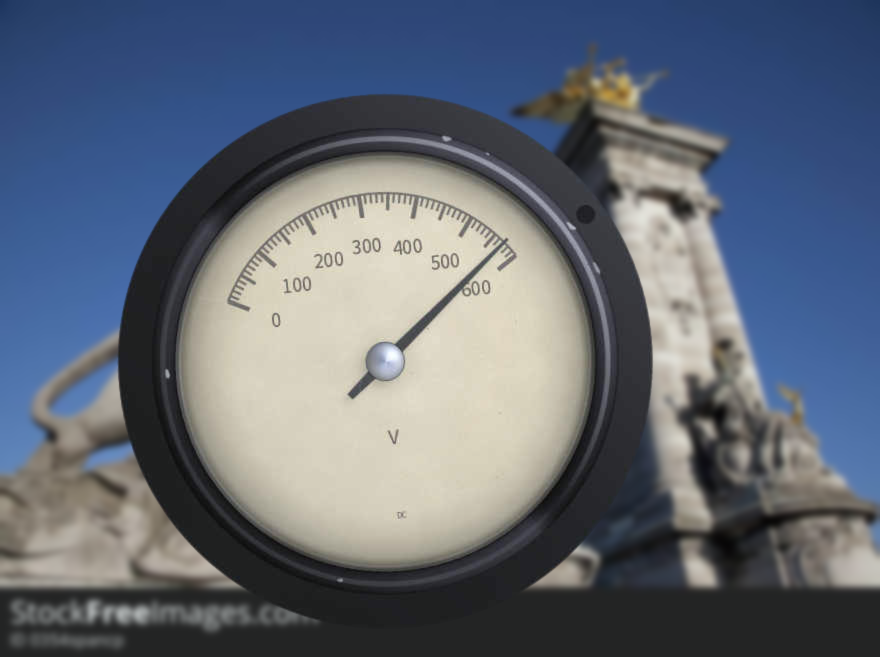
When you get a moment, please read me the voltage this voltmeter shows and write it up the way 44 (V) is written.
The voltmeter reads 570 (V)
